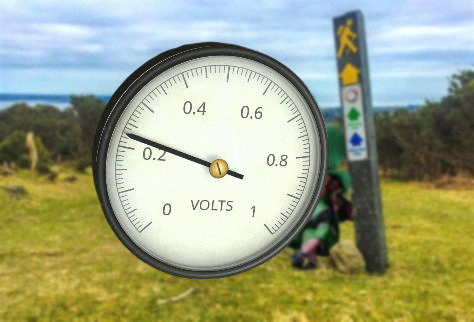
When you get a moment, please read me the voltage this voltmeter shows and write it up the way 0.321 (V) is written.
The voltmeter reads 0.23 (V)
